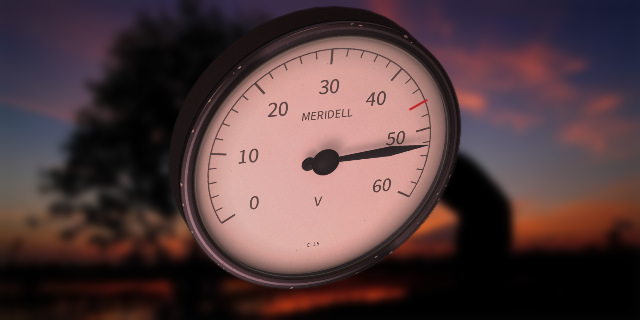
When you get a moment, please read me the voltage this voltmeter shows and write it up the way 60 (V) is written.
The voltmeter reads 52 (V)
